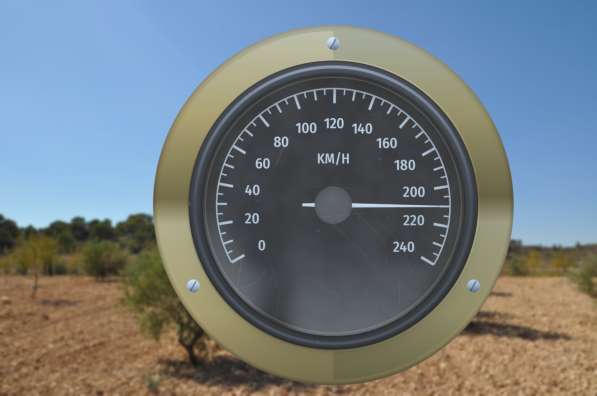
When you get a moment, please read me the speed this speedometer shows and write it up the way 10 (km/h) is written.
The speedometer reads 210 (km/h)
